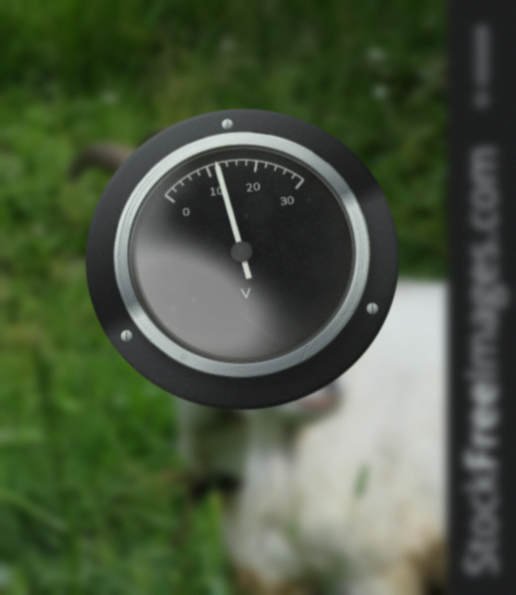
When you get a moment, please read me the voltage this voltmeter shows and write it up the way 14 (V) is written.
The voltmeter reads 12 (V)
